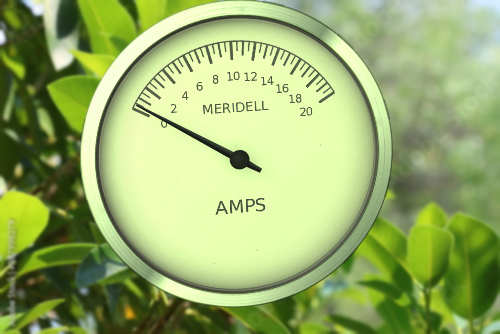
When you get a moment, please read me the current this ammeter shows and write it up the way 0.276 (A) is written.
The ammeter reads 0.5 (A)
